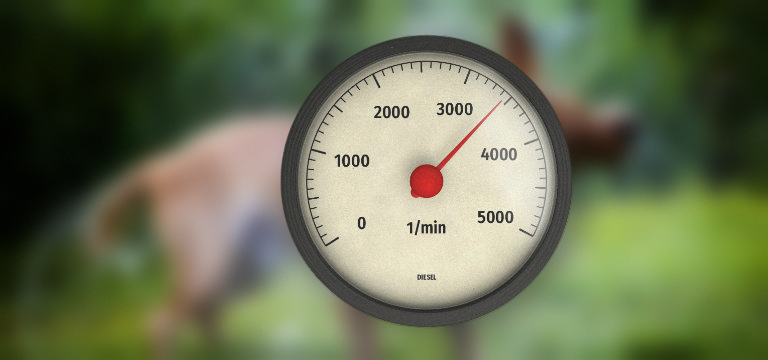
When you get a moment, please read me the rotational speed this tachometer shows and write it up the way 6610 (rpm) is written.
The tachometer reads 3450 (rpm)
